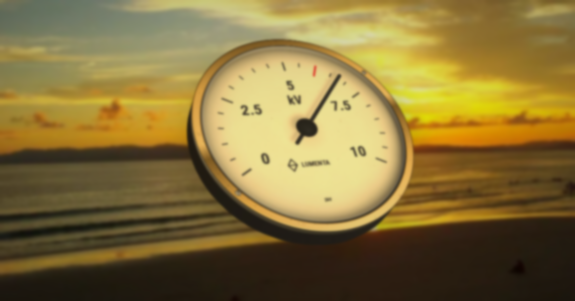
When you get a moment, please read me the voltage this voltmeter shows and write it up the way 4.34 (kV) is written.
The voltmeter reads 6.75 (kV)
